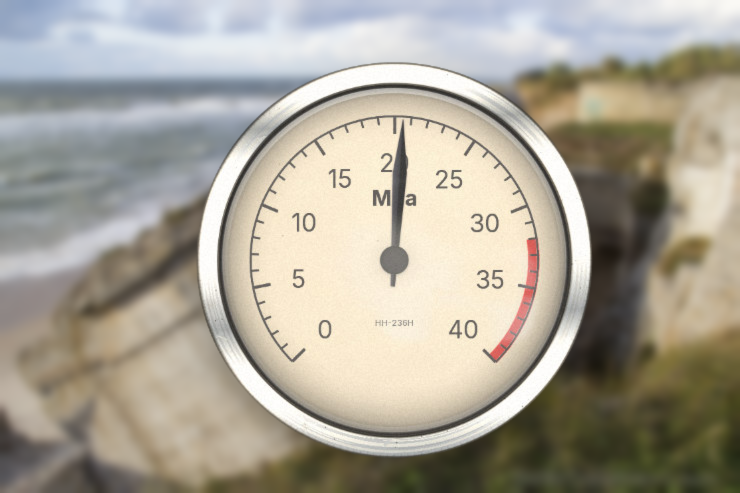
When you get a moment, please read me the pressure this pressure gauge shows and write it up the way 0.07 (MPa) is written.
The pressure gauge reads 20.5 (MPa)
